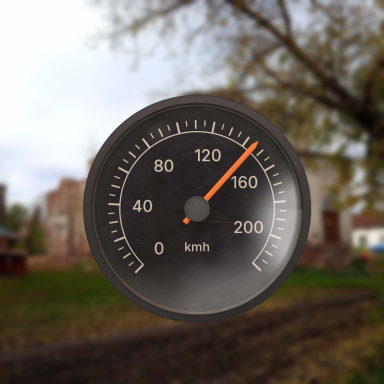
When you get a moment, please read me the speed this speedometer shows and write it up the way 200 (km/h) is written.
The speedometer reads 145 (km/h)
